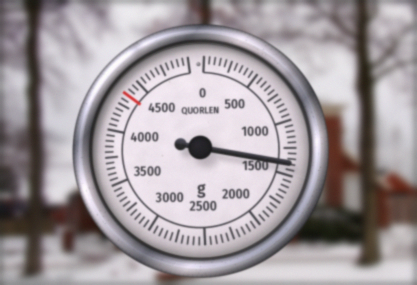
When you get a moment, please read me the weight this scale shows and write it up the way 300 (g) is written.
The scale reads 1400 (g)
